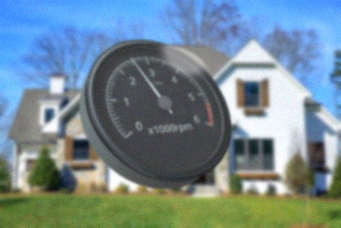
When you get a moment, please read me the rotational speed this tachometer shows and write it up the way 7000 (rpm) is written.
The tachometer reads 2500 (rpm)
